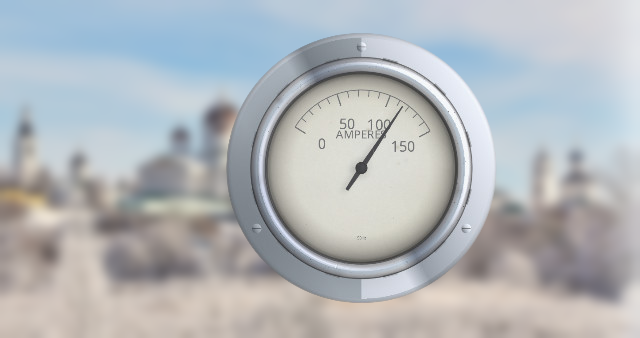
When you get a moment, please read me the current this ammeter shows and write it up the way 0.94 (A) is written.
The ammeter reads 115 (A)
